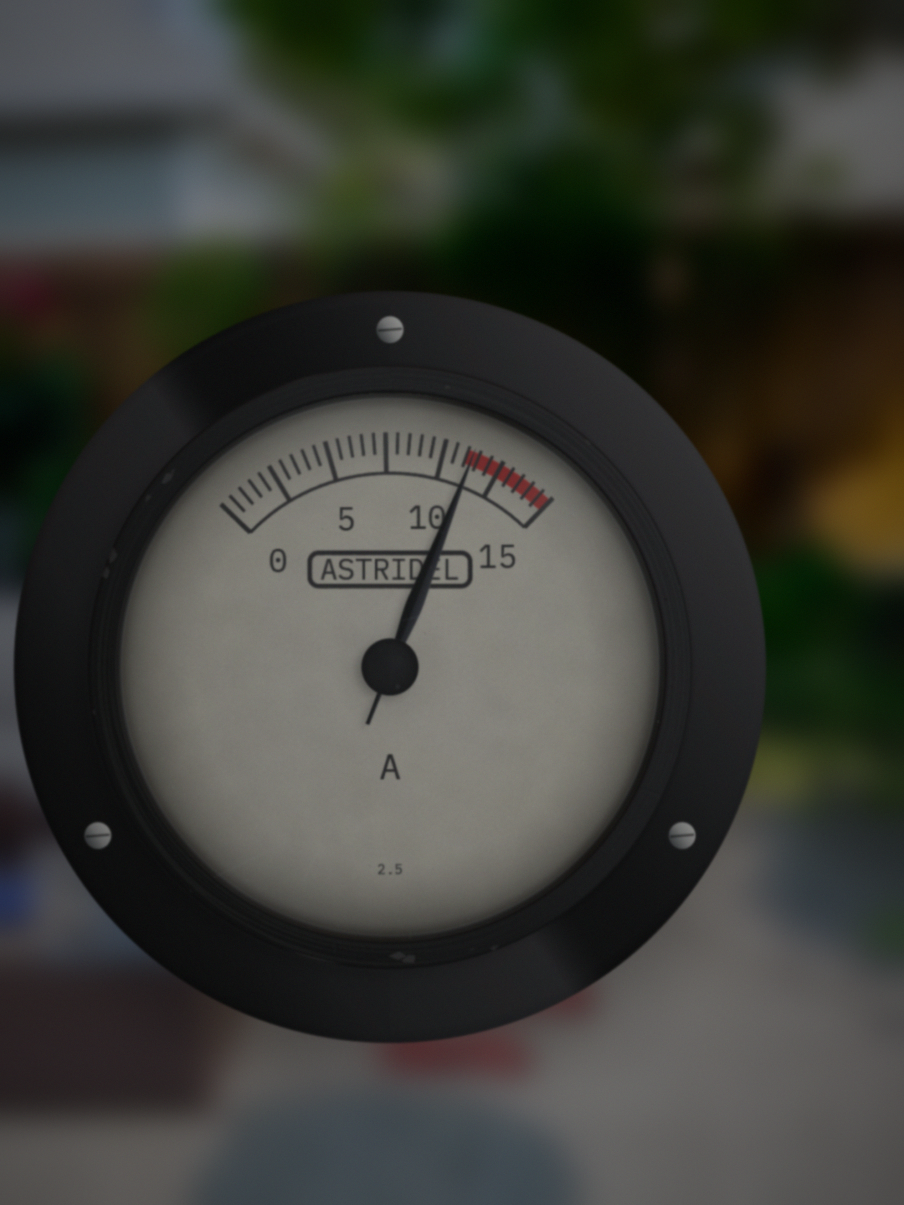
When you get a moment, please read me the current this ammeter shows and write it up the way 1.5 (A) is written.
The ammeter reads 11.25 (A)
